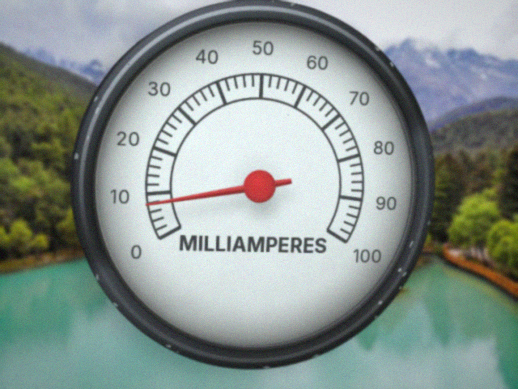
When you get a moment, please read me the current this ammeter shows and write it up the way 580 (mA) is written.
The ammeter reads 8 (mA)
